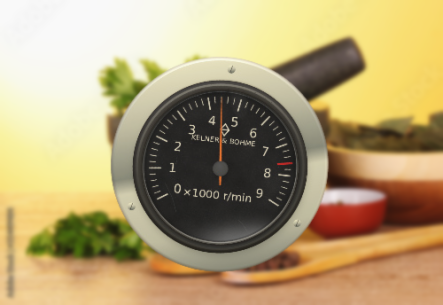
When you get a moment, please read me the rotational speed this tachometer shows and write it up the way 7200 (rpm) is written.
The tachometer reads 4400 (rpm)
